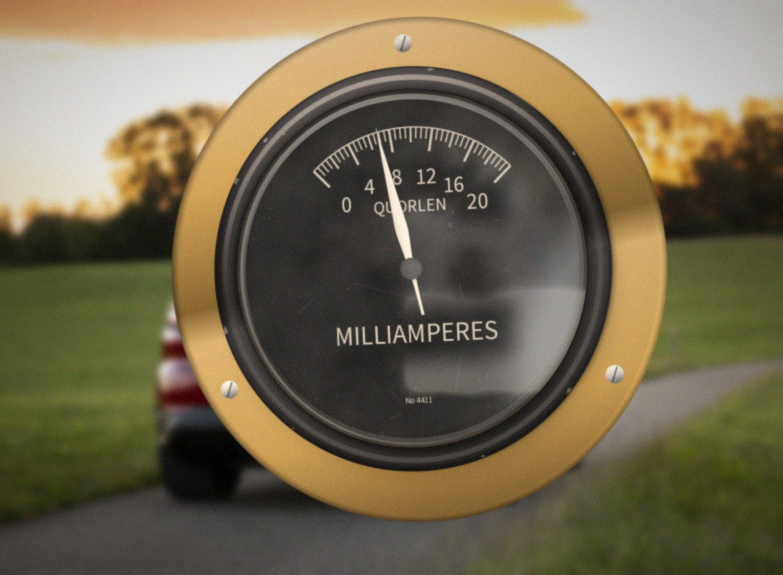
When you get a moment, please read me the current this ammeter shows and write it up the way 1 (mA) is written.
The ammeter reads 7 (mA)
